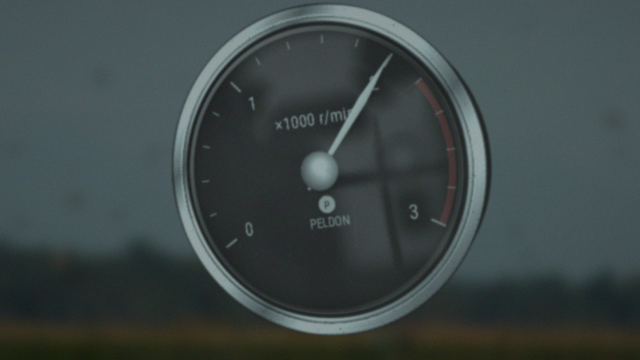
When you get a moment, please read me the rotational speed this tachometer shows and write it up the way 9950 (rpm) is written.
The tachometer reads 2000 (rpm)
